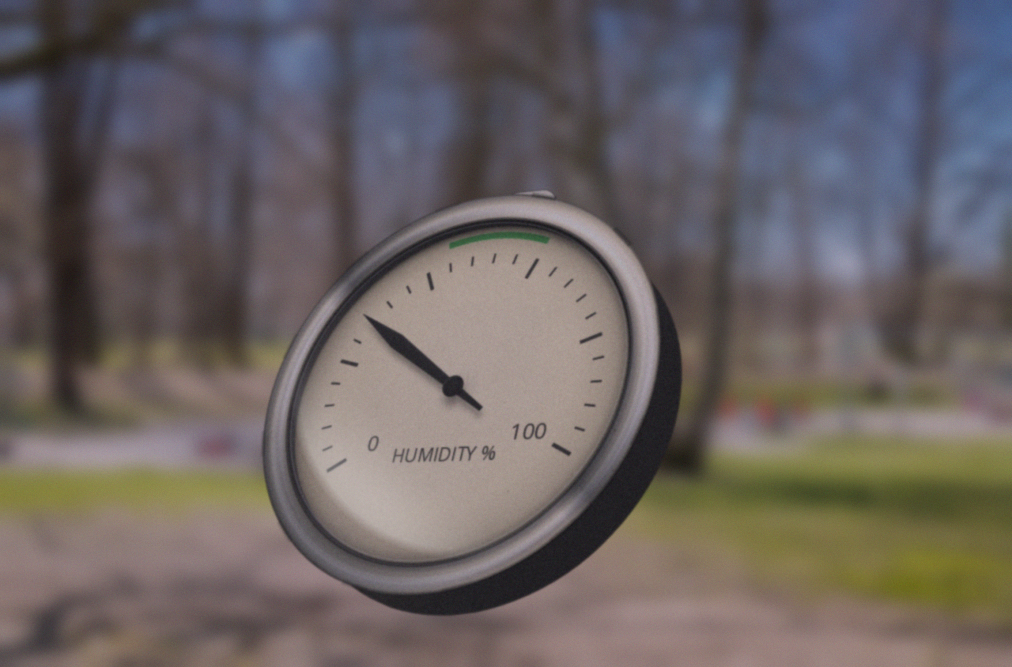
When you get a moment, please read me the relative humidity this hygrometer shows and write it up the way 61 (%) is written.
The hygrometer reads 28 (%)
